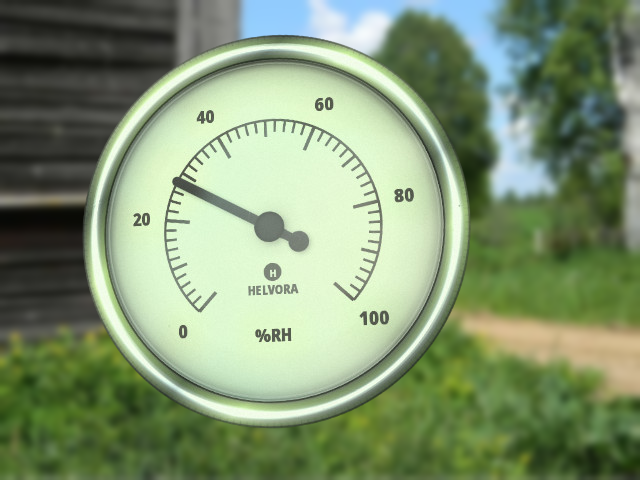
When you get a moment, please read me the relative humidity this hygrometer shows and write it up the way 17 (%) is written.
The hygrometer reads 28 (%)
